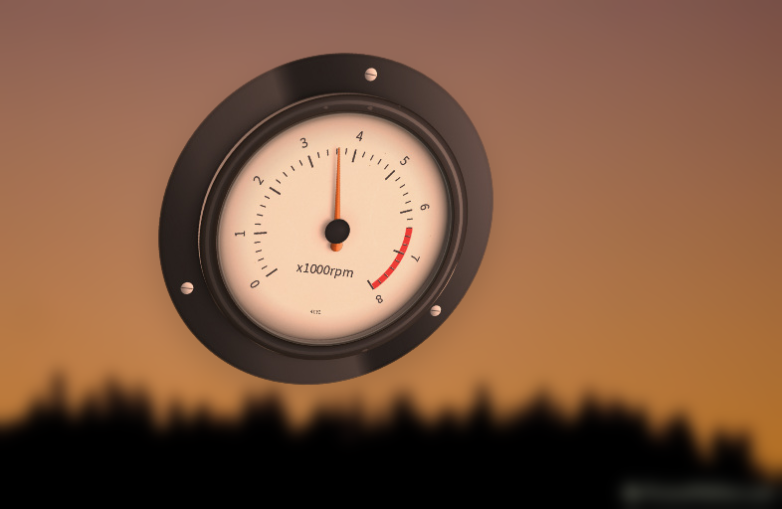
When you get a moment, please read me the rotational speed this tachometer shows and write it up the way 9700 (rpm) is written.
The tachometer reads 3600 (rpm)
